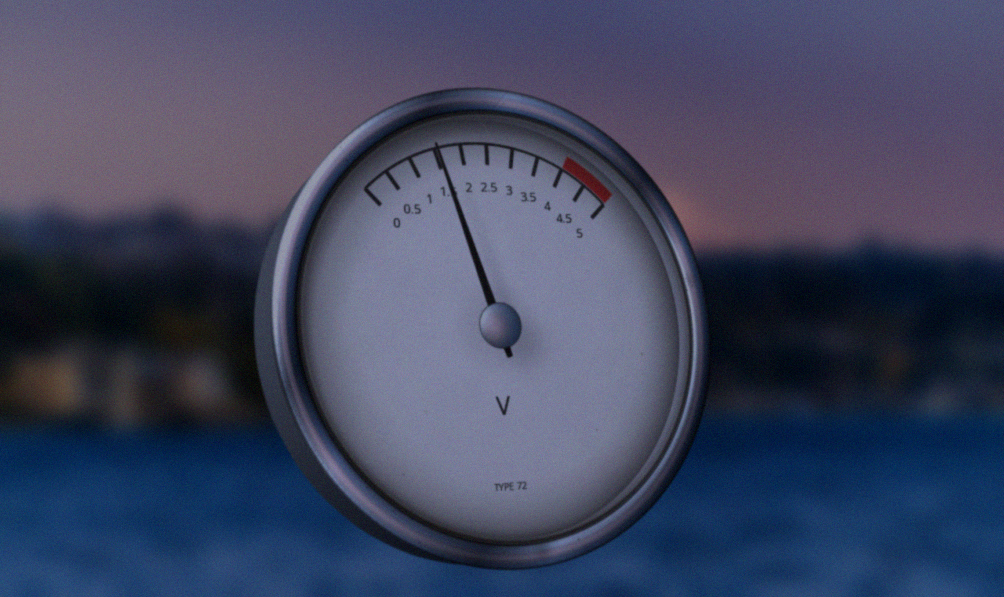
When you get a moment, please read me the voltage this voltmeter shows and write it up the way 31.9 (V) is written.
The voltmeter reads 1.5 (V)
